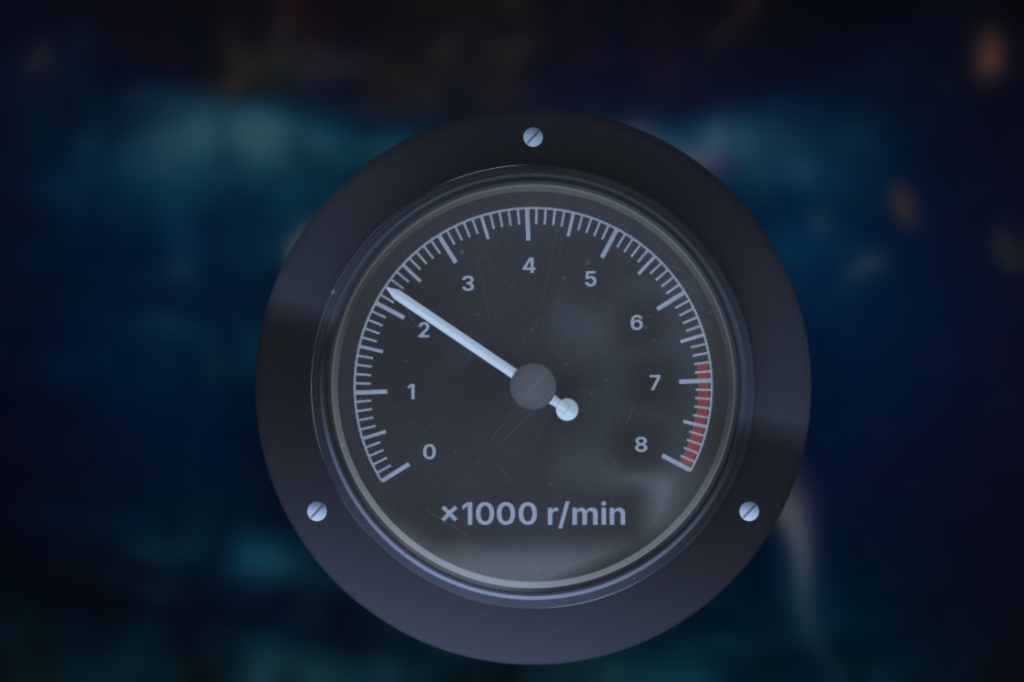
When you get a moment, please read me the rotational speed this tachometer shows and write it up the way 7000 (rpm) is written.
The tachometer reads 2200 (rpm)
